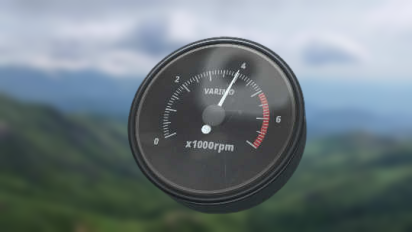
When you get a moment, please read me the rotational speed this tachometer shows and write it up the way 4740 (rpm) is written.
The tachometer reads 4000 (rpm)
